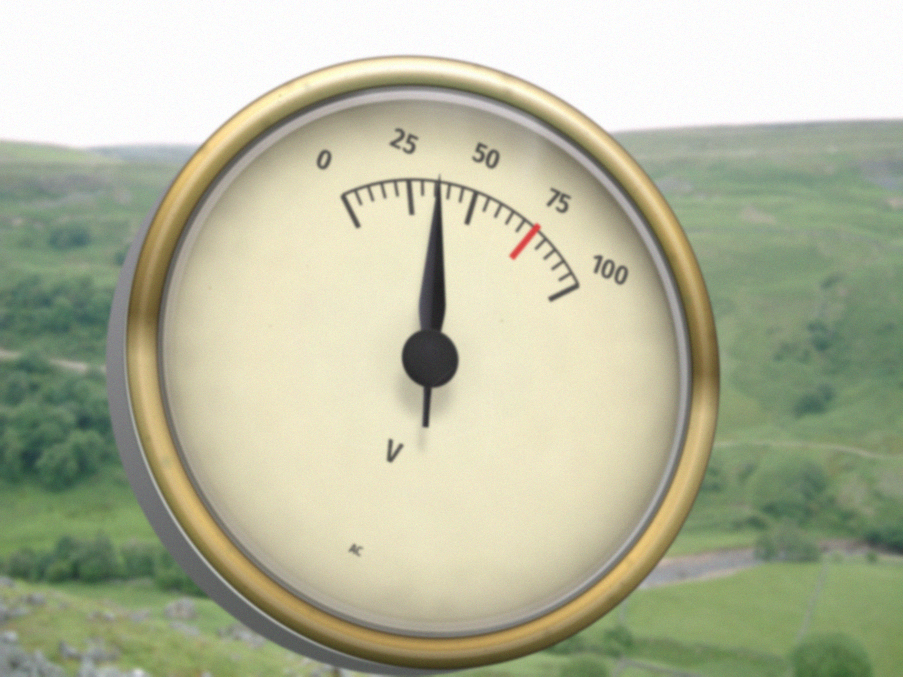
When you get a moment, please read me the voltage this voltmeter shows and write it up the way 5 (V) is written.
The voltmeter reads 35 (V)
